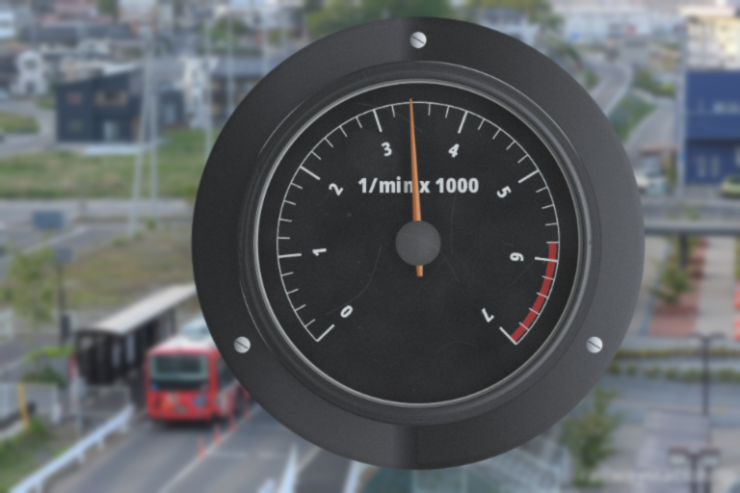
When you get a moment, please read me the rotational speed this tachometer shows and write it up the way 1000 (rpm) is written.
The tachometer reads 3400 (rpm)
